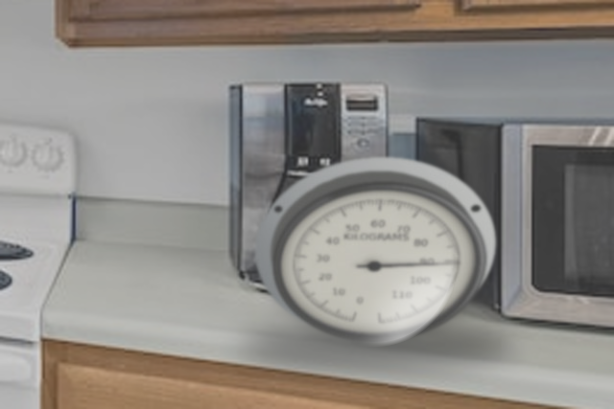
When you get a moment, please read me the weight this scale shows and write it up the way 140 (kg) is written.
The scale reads 90 (kg)
